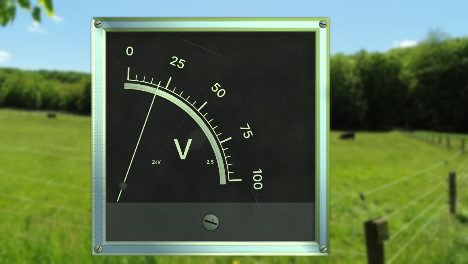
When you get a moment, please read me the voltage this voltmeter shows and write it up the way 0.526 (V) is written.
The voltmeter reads 20 (V)
